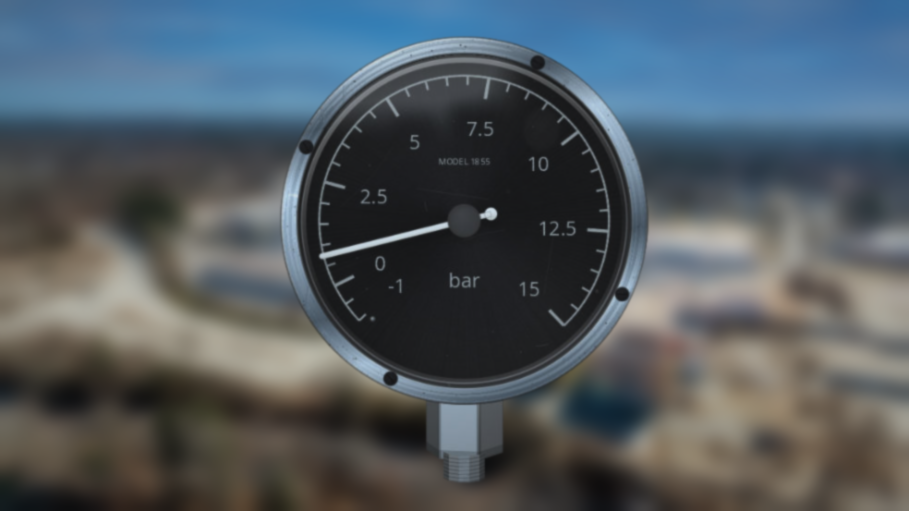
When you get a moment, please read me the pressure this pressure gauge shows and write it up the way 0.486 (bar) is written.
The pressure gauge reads 0.75 (bar)
